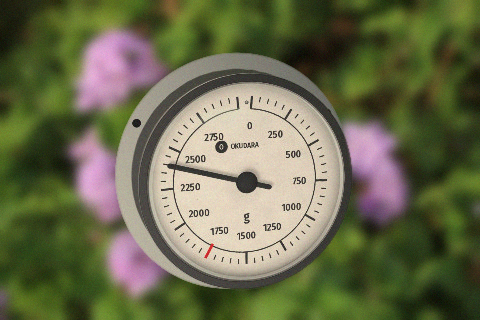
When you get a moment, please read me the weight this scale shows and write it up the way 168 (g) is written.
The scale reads 2400 (g)
